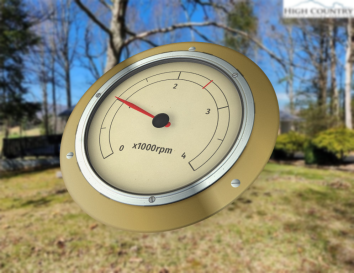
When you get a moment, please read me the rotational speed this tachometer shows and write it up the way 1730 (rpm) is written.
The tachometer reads 1000 (rpm)
